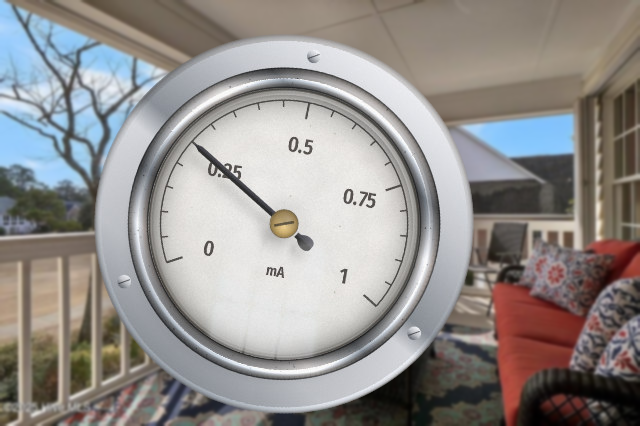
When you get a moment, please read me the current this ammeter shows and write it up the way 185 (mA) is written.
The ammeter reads 0.25 (mA)
